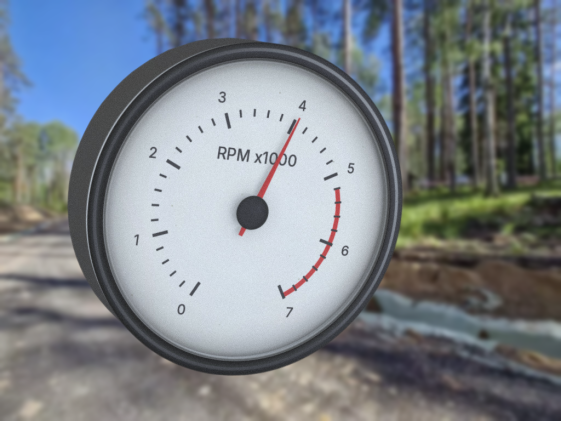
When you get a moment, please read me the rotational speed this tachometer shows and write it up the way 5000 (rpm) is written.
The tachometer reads 4000 (rpm)
